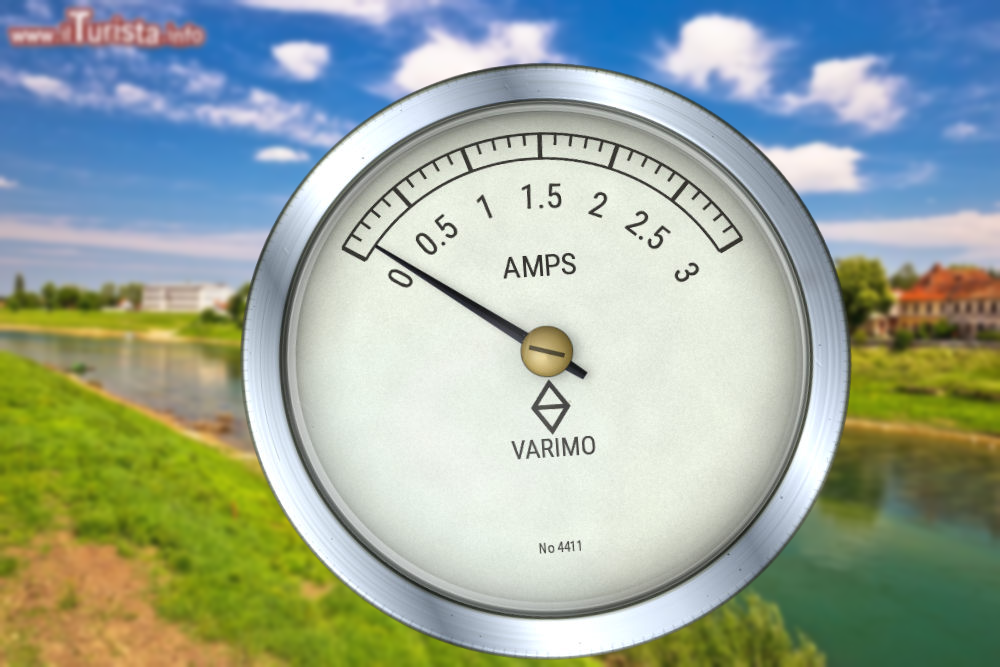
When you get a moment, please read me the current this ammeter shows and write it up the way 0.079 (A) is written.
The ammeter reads 0.1 (A)
